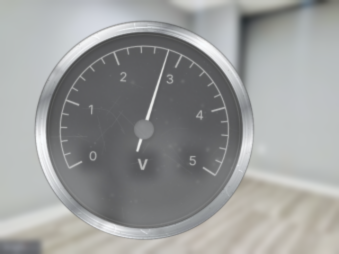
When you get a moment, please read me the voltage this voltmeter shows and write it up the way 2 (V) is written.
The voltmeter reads 2.8 (V)
